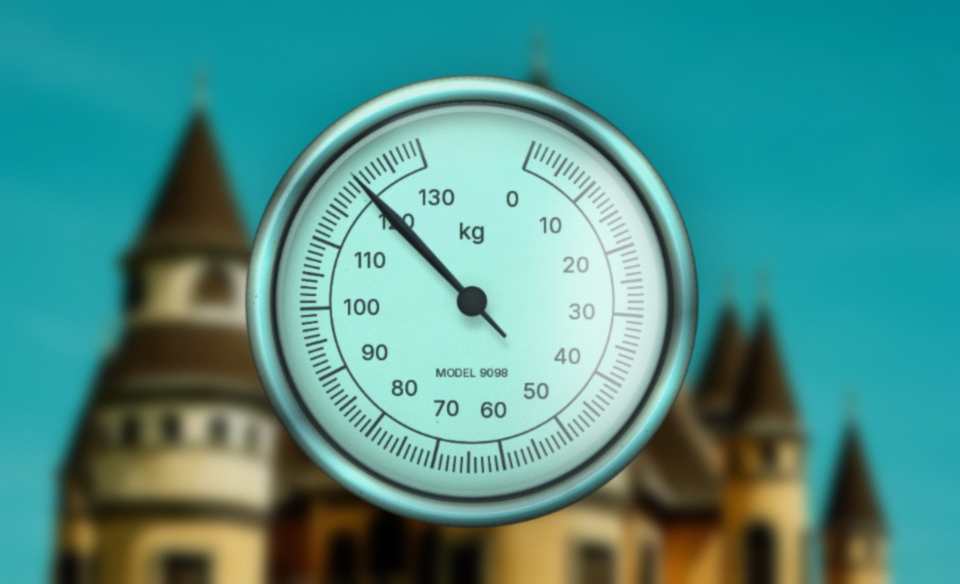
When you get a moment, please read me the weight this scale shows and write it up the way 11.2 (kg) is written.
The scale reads 120 (kg)
